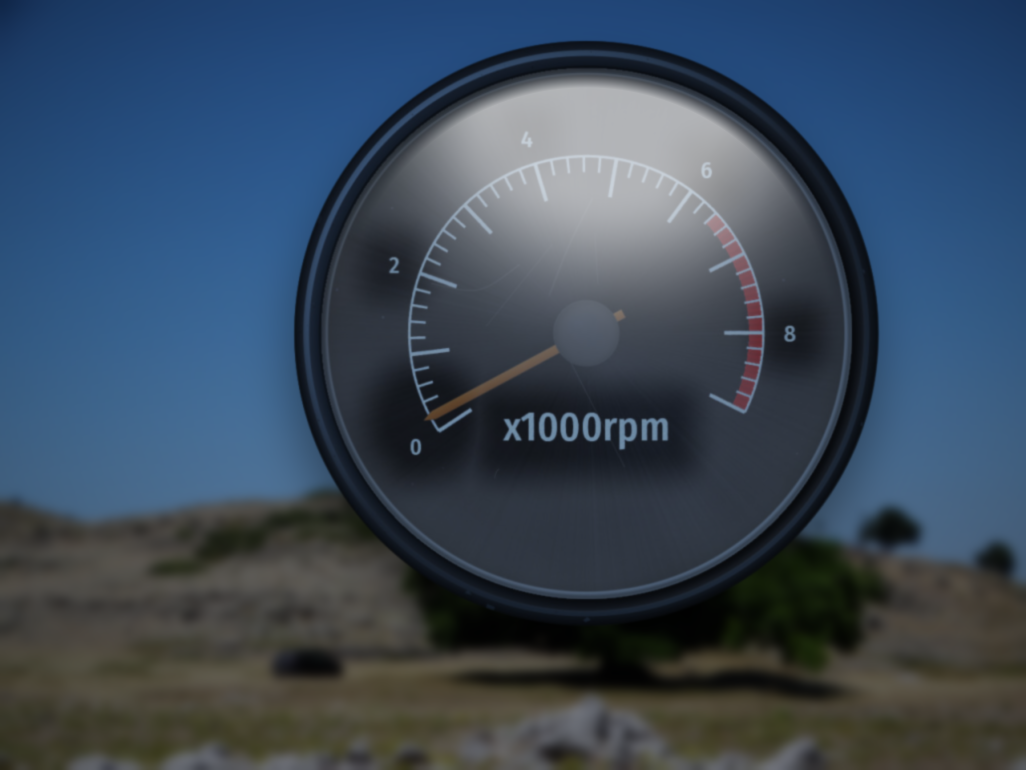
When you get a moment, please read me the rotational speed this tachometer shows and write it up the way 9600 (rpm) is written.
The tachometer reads 200 (rpm)
